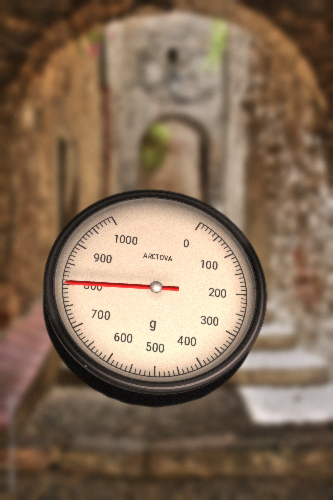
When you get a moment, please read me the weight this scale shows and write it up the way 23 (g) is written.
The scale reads 800 (g)
